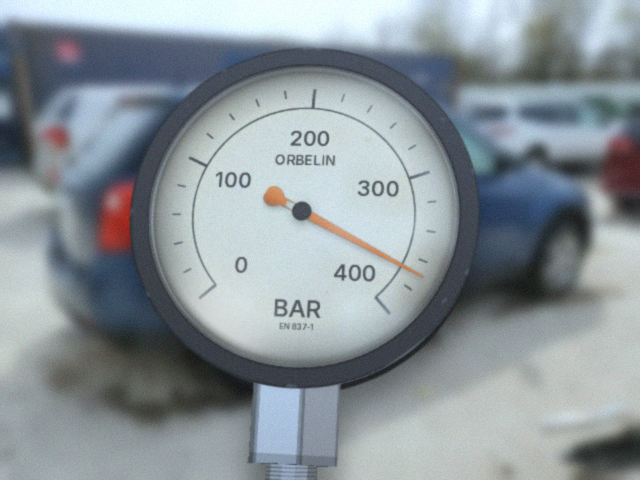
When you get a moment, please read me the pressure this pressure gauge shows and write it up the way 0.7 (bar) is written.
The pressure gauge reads 370 (bar)
